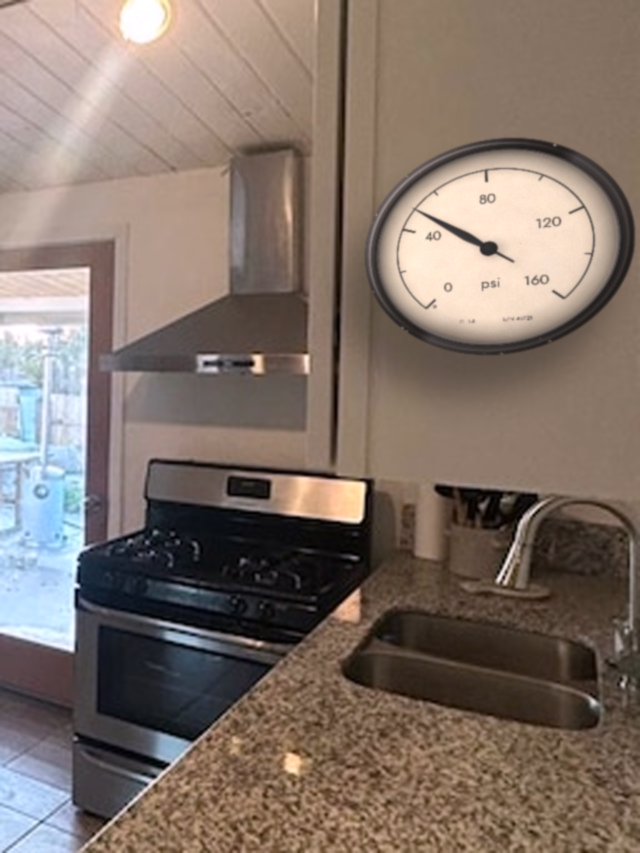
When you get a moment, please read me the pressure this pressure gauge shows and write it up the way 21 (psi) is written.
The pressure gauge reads 50 (psi)
